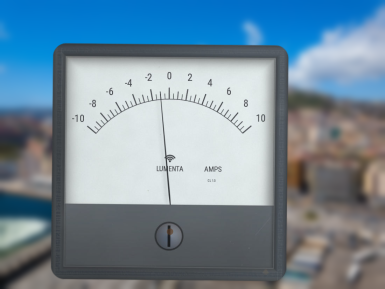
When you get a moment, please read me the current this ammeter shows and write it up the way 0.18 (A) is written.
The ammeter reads -1 (A)
